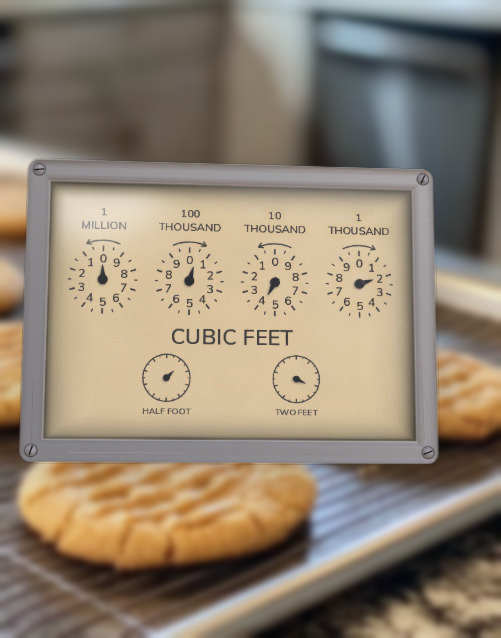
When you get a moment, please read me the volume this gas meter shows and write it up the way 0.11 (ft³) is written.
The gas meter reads 4200 (ft³)
